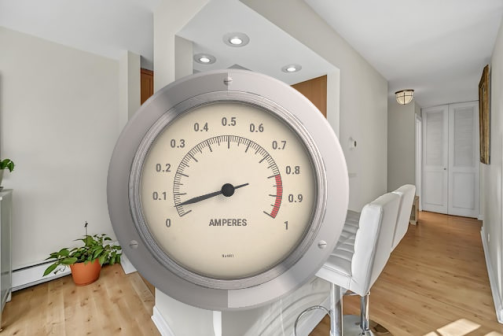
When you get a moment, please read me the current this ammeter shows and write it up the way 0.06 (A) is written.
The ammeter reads 0.05 (A)
